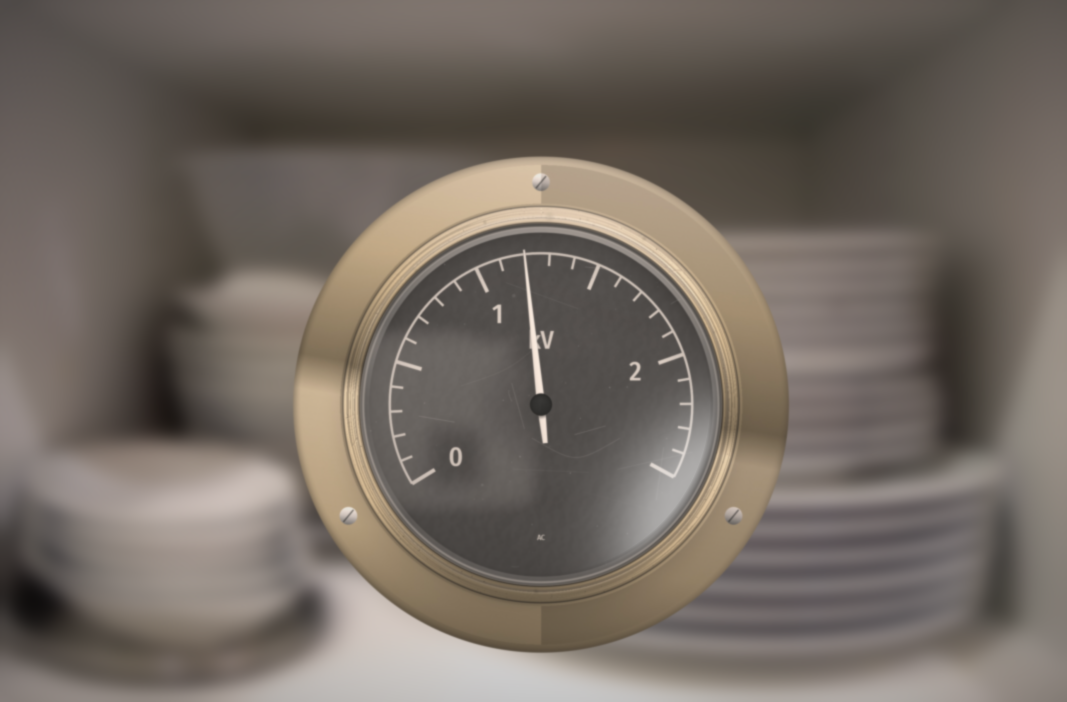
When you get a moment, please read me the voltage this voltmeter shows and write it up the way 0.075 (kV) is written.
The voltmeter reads 1.2 (kV)
